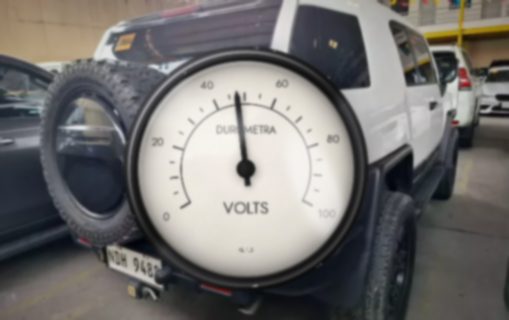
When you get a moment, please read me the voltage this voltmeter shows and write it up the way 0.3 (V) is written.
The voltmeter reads 47.5 (V)
